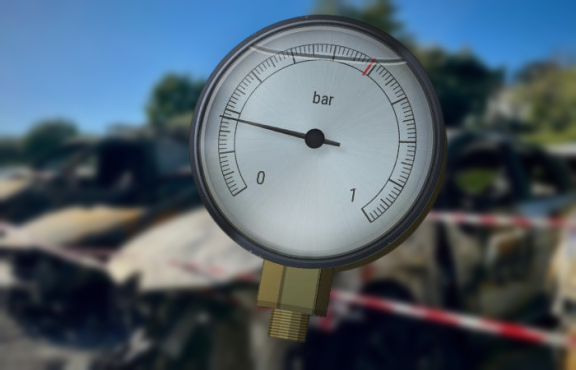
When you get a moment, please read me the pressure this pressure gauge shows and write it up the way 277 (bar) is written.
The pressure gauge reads 0.18 (bar)
